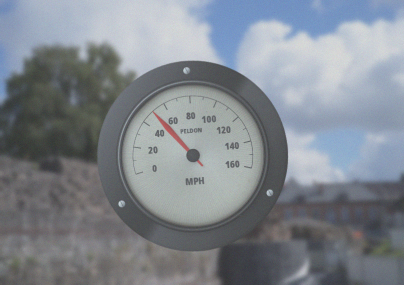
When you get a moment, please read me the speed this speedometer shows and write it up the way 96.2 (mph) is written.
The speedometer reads 50 (mph)
